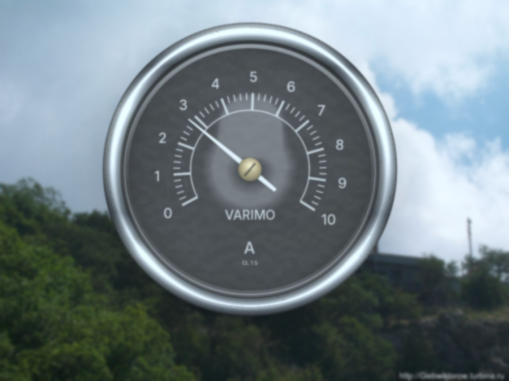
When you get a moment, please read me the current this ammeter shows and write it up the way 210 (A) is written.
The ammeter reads 2.8 (A)
